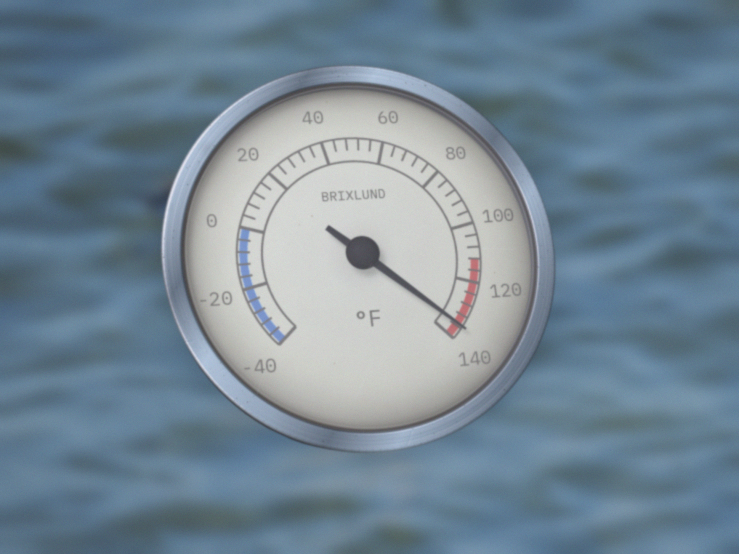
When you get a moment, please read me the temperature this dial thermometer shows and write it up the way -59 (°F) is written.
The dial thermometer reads 136 (°F)
